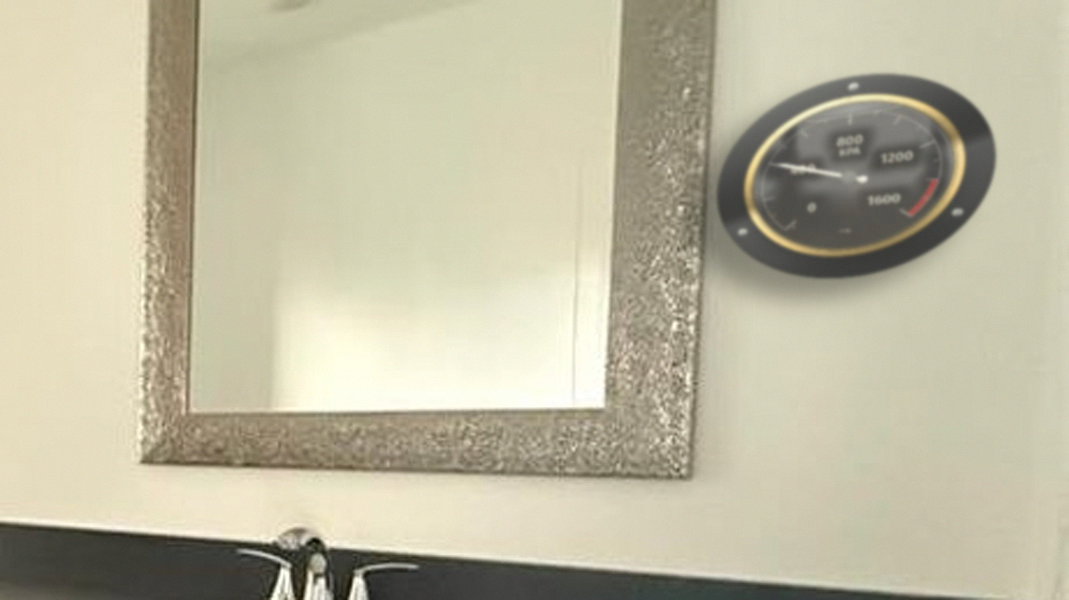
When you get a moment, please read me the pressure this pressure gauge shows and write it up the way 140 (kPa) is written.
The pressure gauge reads 400 (kPa)
